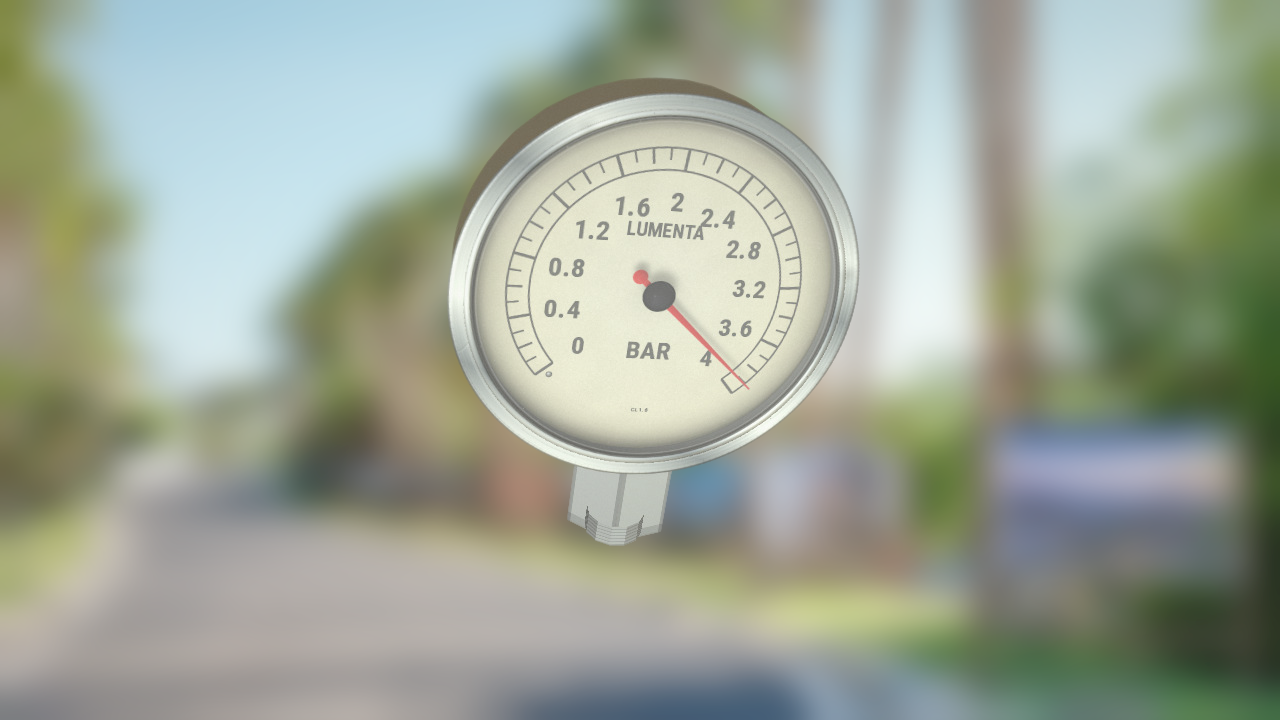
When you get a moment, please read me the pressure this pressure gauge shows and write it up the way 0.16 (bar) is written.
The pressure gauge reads 3.9 (bar)
